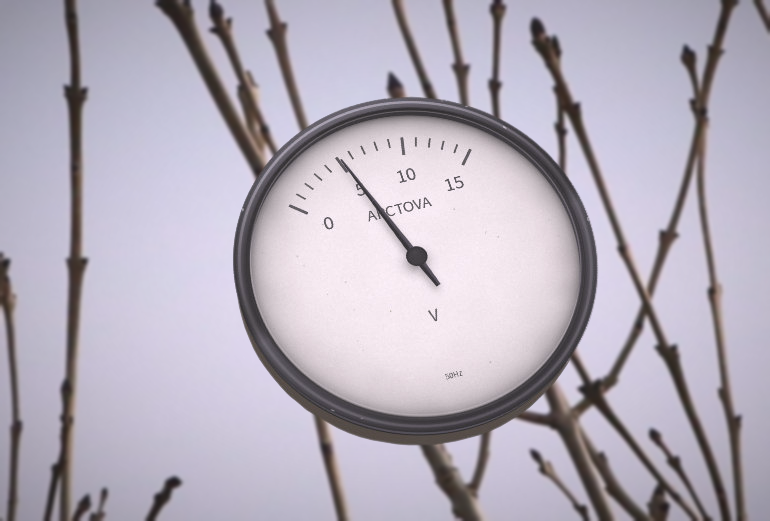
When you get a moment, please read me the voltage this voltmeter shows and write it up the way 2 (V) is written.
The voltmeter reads 5 (V)
